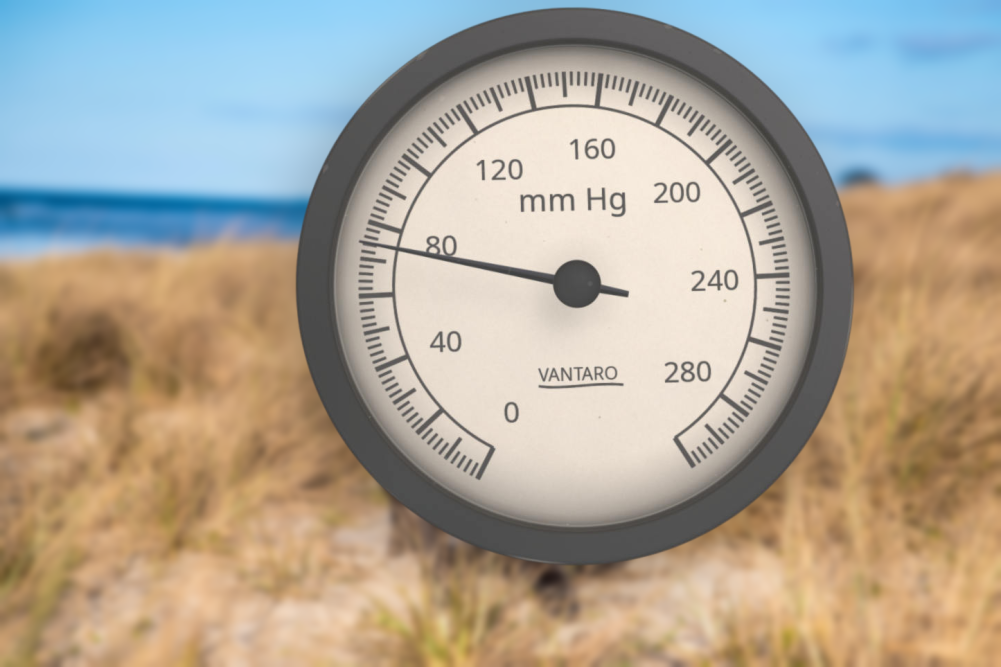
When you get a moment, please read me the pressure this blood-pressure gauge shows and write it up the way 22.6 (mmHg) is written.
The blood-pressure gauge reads 74 (mmHg)
